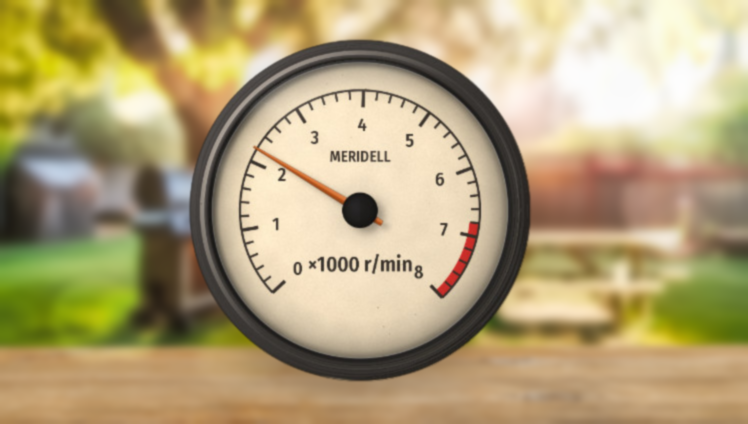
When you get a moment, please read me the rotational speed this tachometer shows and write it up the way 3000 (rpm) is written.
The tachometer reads 2200 (rpm)
